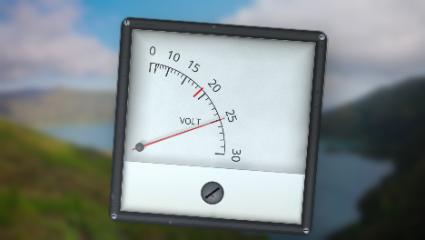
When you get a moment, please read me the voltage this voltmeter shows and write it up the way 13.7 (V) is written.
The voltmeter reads 25 (V)
